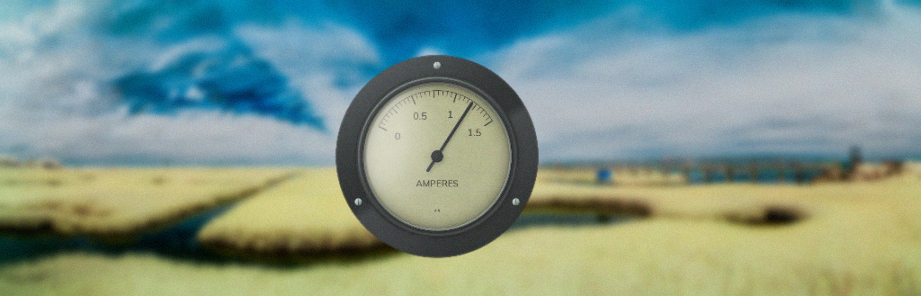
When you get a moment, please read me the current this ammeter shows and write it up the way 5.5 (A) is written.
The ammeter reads 1.2 (A)
